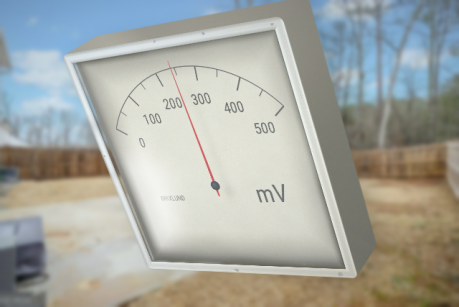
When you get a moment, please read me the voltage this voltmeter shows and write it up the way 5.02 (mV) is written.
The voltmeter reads 250 (mV)
